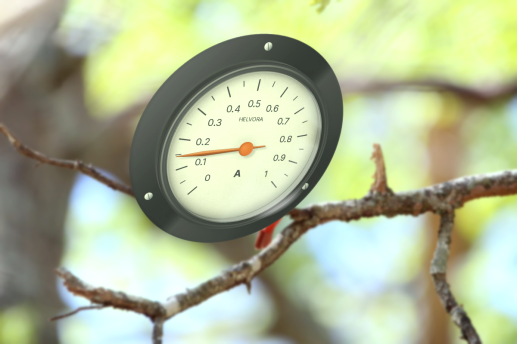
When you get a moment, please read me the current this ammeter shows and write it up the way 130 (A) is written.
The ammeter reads 0.15 (A)
